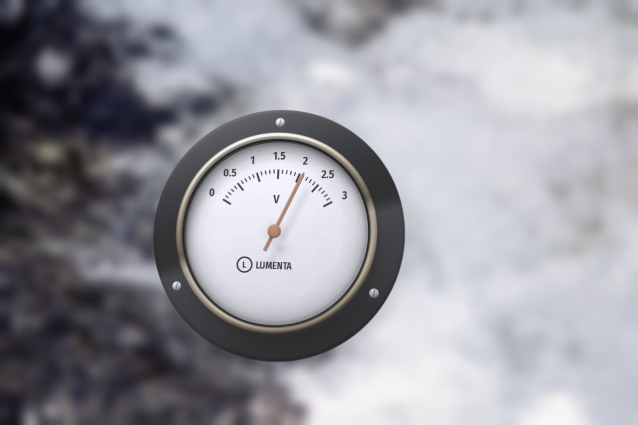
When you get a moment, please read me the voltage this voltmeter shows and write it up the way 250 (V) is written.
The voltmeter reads 2.1 (V)
